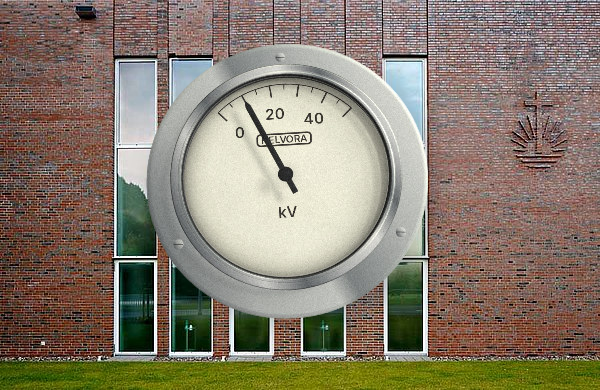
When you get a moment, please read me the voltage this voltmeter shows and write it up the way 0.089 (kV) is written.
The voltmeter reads 10 (kV)
